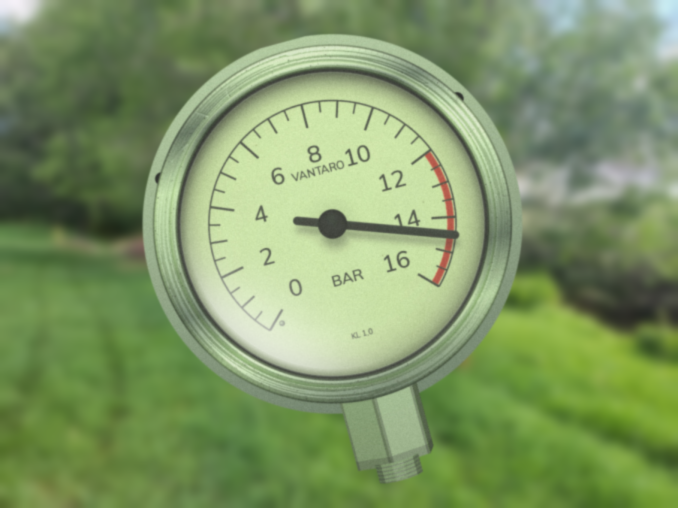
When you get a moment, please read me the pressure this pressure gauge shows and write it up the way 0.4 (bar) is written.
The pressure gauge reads 14.5 (bar)
